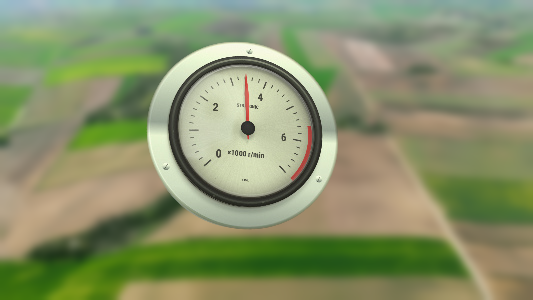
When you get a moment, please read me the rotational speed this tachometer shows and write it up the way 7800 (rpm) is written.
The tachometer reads 3400 (rpm)
